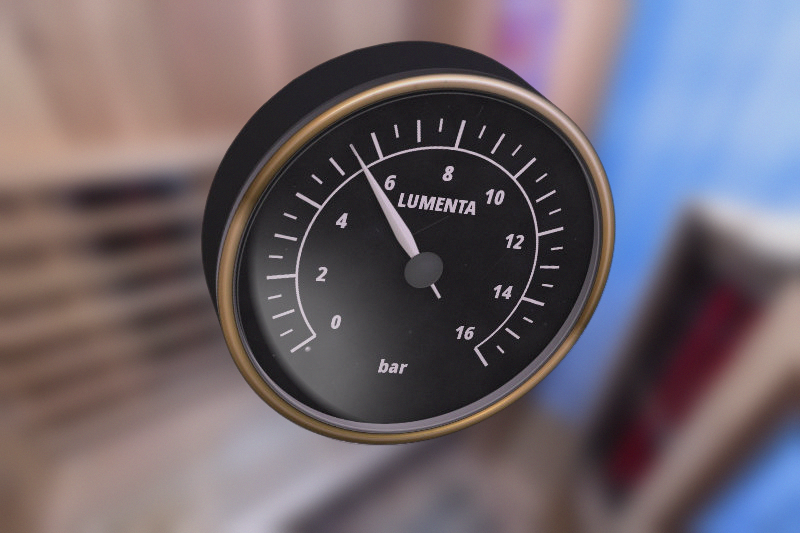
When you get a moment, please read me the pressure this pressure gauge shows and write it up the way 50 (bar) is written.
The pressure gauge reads 5.5 (bar)
